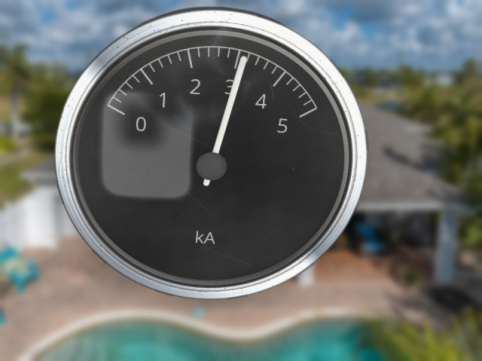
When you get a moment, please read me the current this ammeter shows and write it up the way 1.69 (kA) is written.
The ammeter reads 3.1 (kA)
